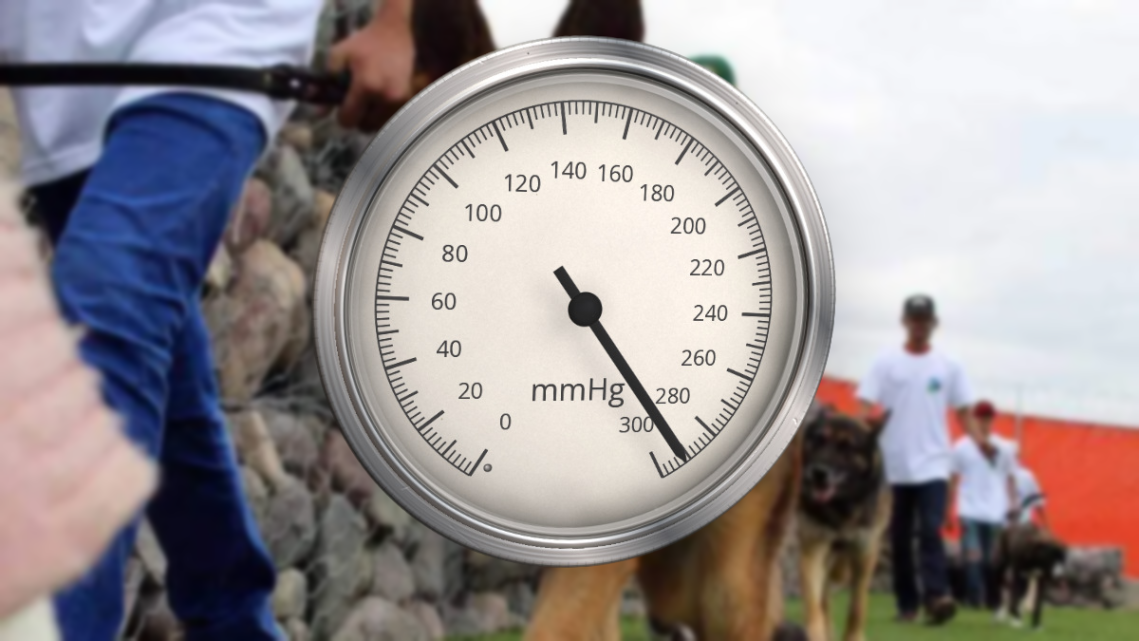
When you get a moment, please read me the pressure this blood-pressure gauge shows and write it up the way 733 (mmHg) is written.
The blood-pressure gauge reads 292 (mmHg)
